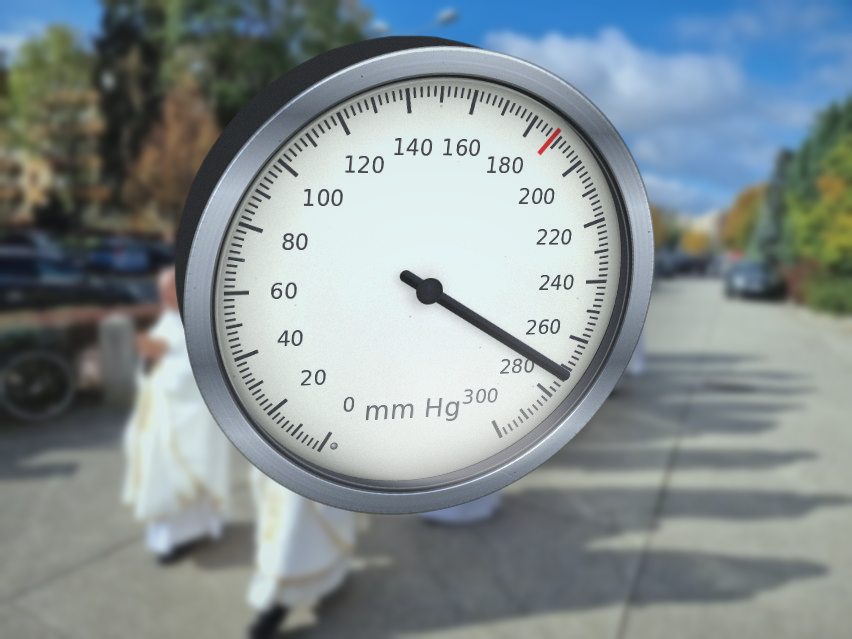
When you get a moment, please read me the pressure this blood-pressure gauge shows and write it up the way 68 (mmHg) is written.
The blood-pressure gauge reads 272 (mmHg)
